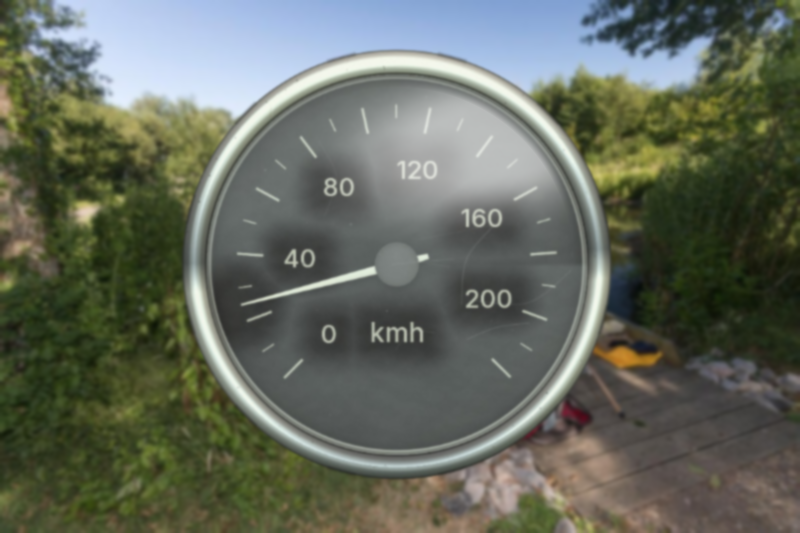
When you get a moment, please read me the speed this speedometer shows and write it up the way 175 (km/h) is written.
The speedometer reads 25 (km/h)
